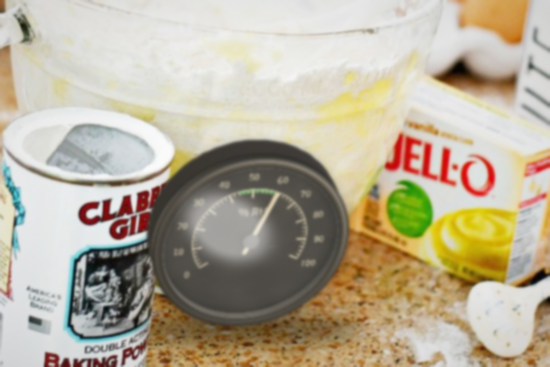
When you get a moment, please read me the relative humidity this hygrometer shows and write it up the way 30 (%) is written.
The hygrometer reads 60 (%)
